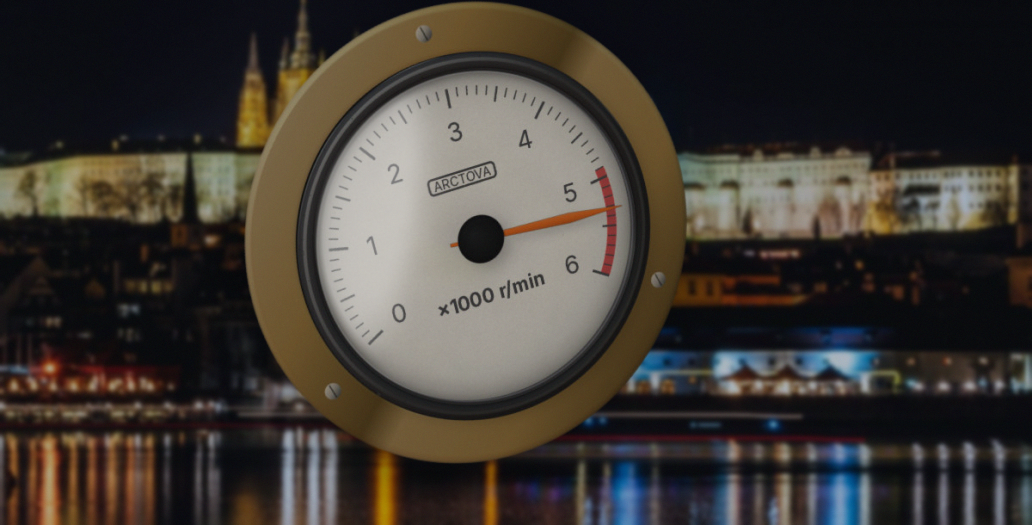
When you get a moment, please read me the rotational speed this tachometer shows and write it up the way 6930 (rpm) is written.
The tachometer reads 5300 (rpm)
